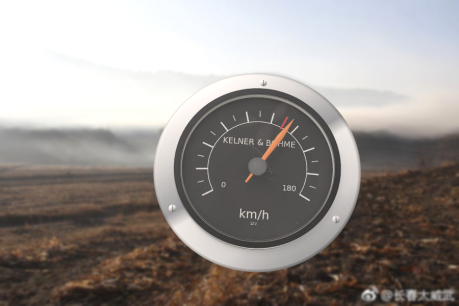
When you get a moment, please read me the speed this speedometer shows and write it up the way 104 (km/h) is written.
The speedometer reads 115 (km/h)
